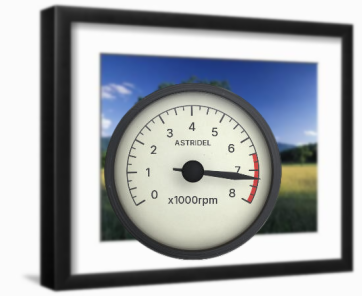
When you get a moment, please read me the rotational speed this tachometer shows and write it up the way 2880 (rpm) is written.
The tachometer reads 7250 (rpm)
